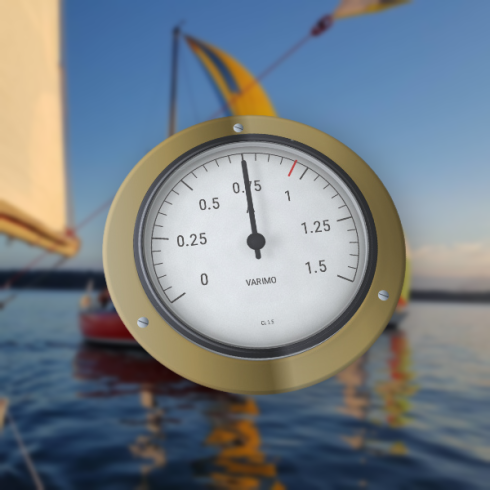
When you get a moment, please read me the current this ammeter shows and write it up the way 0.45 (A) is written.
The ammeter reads 0.75 (A)
